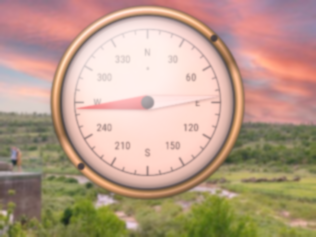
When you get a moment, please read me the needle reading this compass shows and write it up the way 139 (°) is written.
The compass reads 265 (°)
